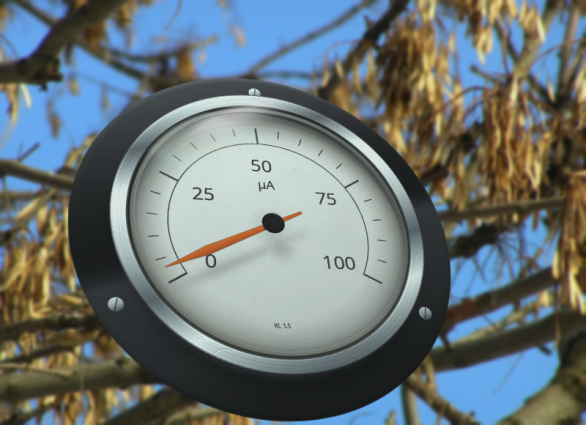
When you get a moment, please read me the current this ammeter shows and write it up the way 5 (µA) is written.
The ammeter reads 2.5 (µA)
